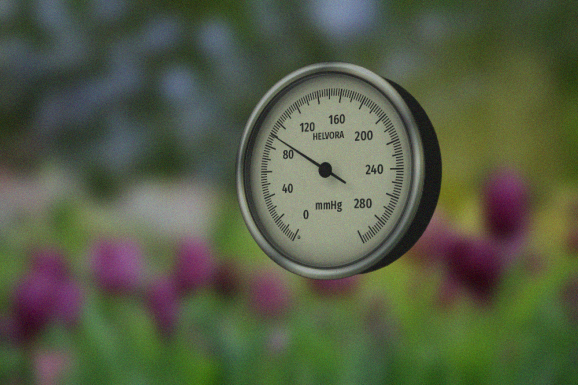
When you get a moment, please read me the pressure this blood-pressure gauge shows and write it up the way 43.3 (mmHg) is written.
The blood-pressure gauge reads 90 (mmHg)
